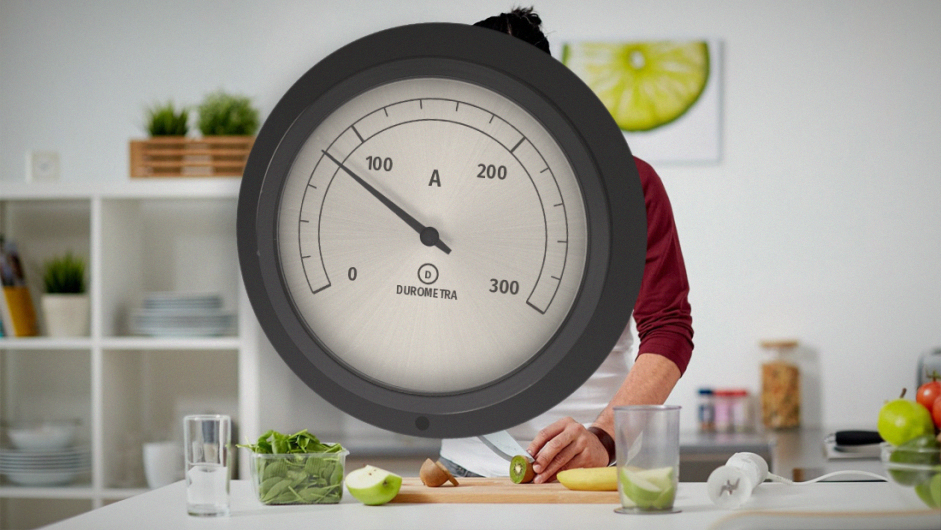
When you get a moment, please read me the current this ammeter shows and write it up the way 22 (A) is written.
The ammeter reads 80 (A)
